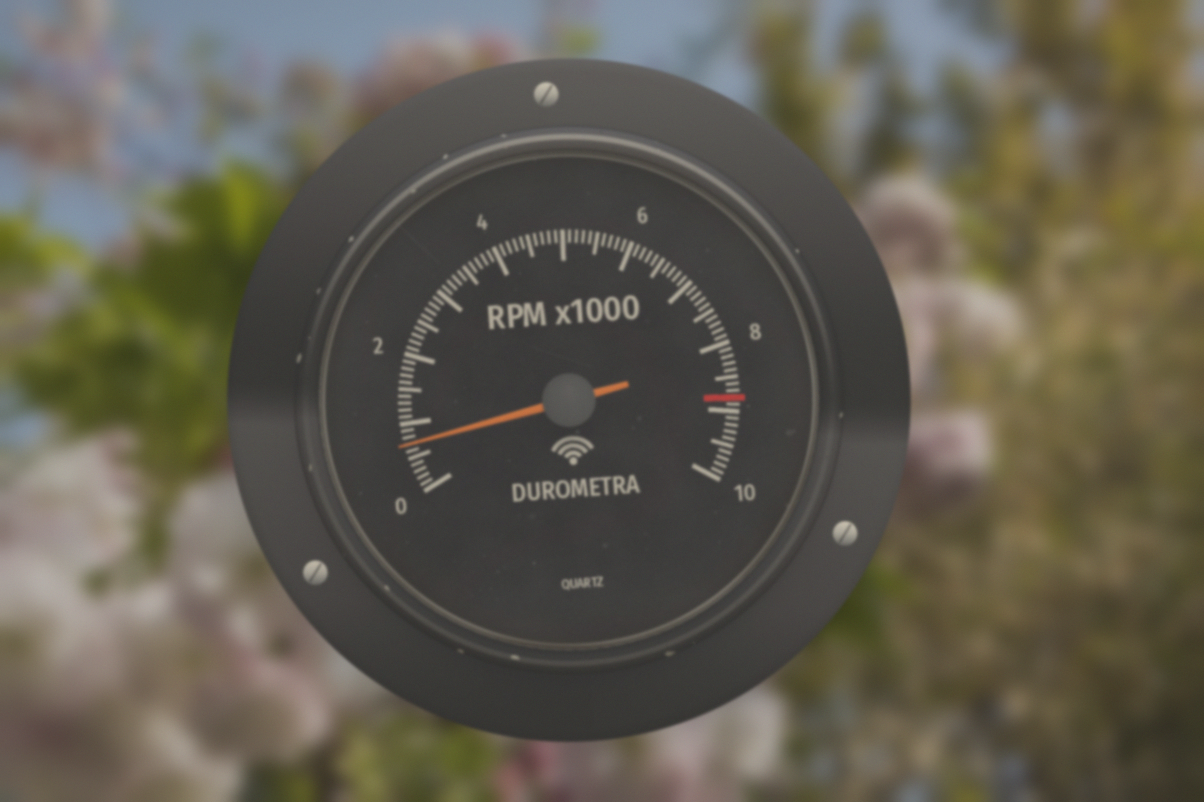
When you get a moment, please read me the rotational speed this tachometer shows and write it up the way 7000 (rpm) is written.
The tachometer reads 700 (rpm)
